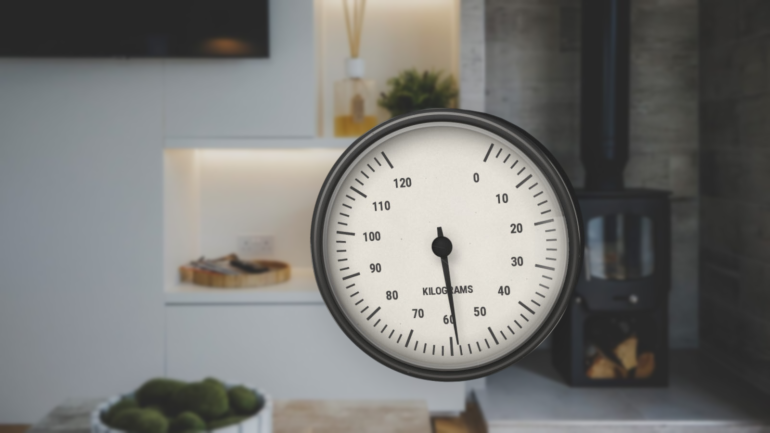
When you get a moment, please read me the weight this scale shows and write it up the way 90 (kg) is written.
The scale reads 58 (kg)
